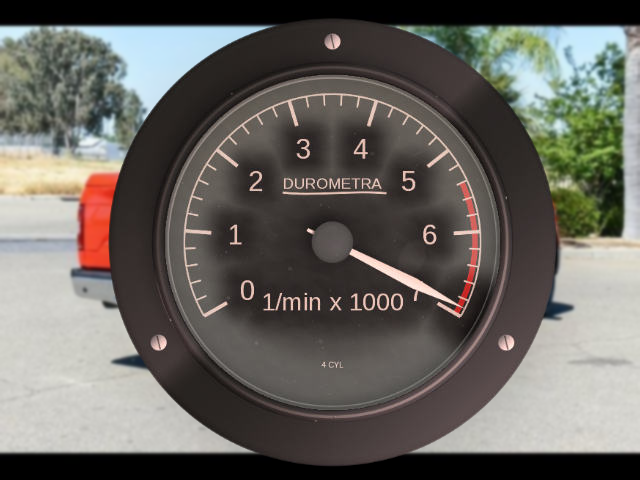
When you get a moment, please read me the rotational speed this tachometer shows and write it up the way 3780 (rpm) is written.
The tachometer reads 6900 (rpm)
